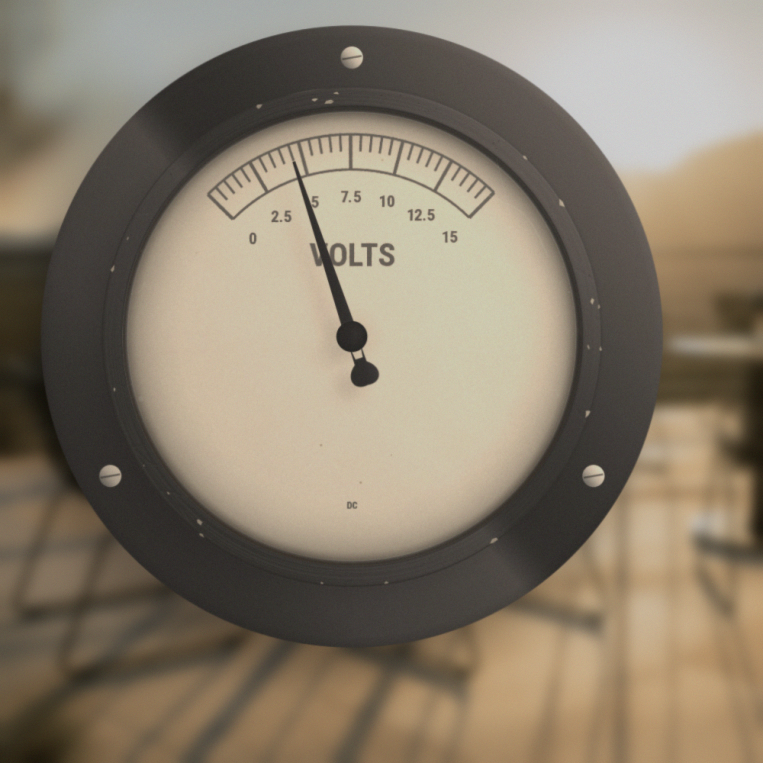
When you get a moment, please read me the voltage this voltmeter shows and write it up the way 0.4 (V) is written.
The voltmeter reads 4.5 (V)
